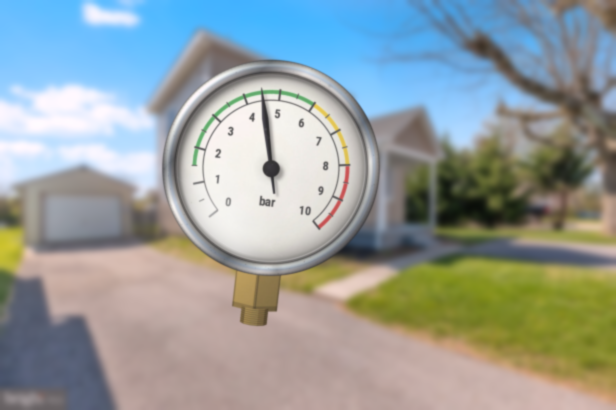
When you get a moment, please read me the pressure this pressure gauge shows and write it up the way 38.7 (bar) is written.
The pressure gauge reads 4.5 (bar)
